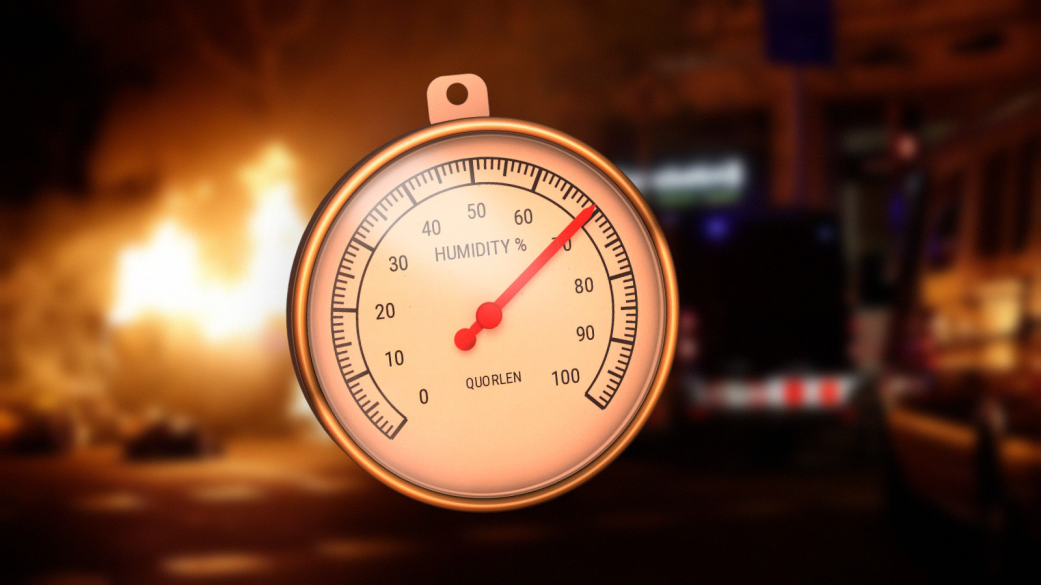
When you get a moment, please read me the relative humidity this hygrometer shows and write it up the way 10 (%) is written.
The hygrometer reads 69 (%)
